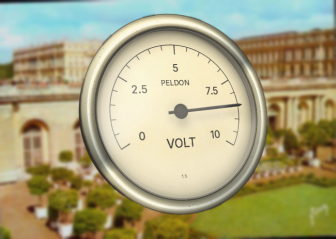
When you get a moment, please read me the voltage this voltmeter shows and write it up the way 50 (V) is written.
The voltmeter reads 8.5 (V)
